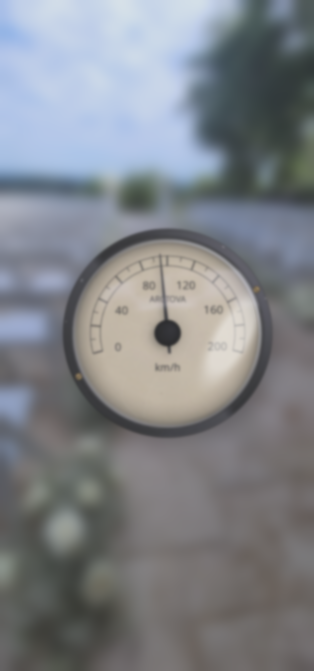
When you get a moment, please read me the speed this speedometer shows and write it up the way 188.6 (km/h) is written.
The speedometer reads 95 (km/h)
